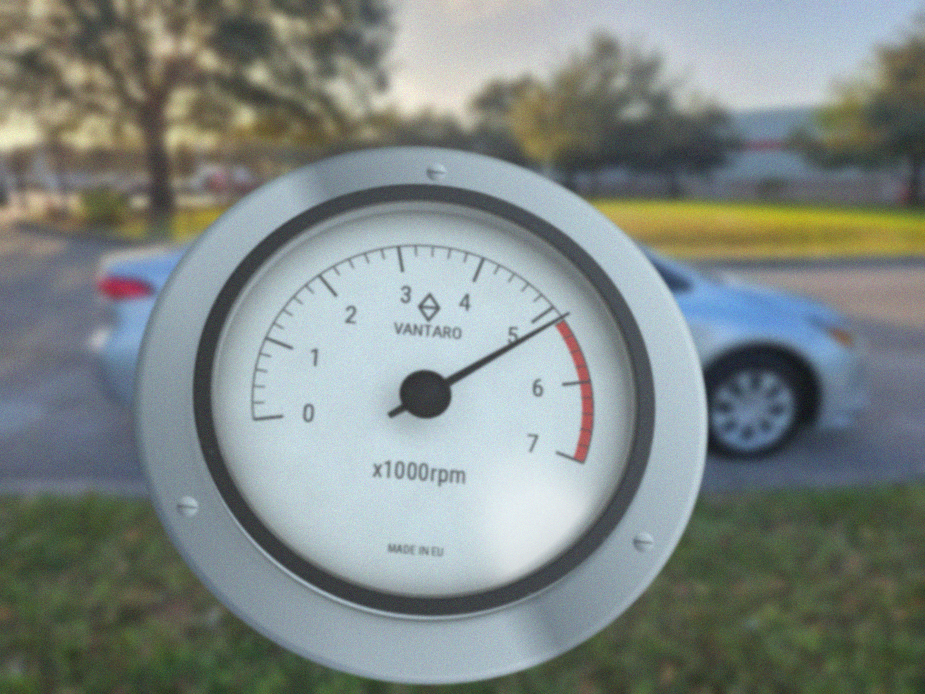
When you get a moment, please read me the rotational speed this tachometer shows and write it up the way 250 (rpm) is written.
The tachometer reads 5200 (rpm)
